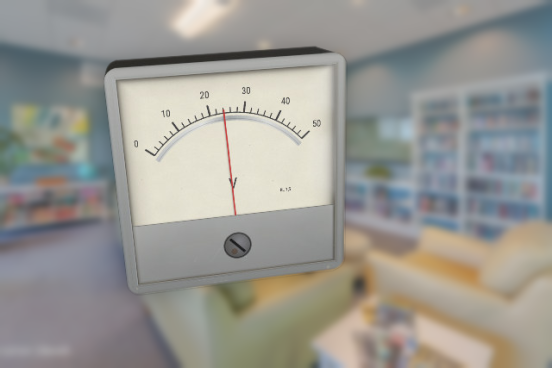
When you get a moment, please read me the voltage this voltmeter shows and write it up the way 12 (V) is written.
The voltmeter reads 24 (V)
